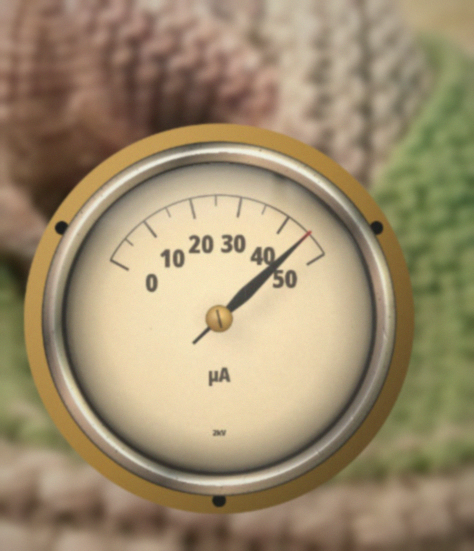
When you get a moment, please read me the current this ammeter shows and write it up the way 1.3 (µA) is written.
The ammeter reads 45 (µA)
